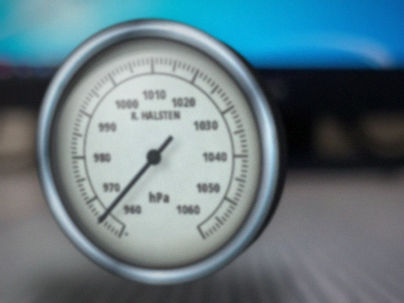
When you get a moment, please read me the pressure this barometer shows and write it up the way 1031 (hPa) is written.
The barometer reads 965 (hPa)
